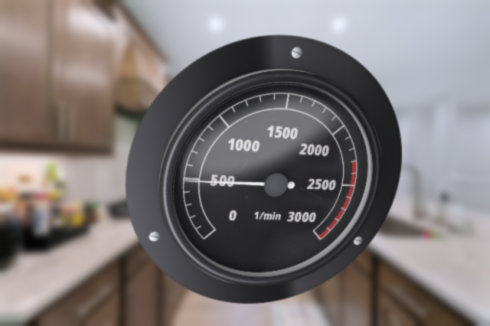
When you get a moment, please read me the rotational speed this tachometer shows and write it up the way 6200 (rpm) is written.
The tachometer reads 500 (rpm)
